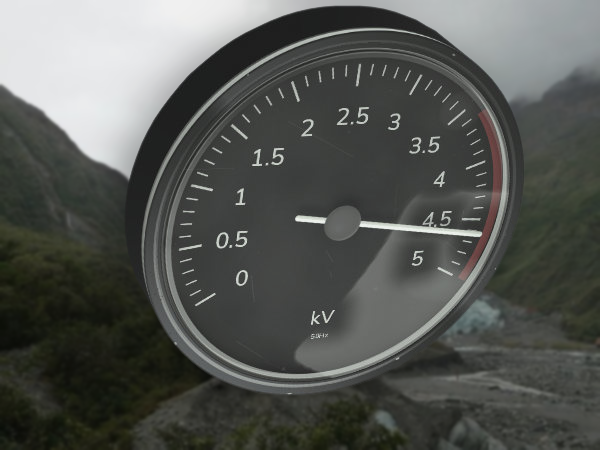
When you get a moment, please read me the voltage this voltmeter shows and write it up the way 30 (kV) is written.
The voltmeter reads 4.6 (kV)
